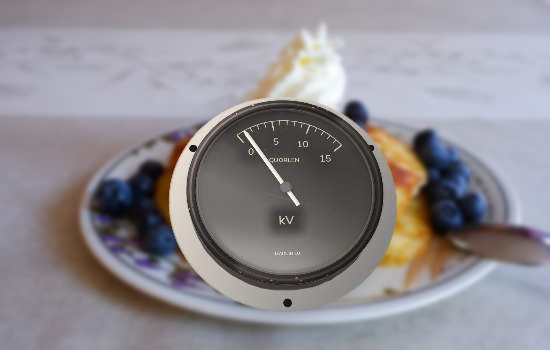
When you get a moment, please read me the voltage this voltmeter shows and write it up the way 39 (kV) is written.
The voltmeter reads 1 (kV)
